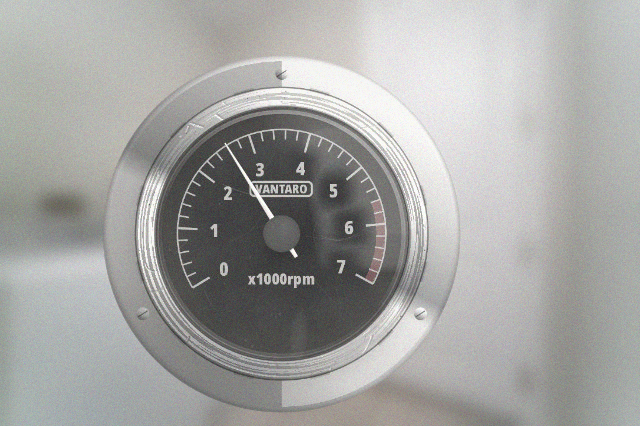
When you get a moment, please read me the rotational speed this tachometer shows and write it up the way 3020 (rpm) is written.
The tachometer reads 2600 (rpm)
